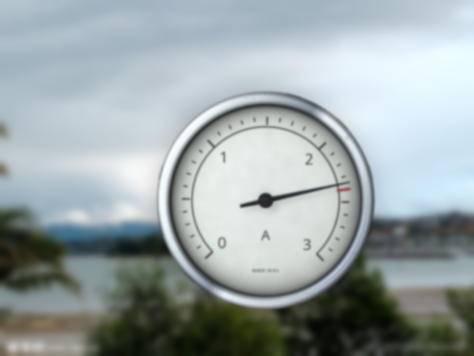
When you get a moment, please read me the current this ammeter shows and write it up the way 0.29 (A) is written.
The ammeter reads 2.35 (A)
